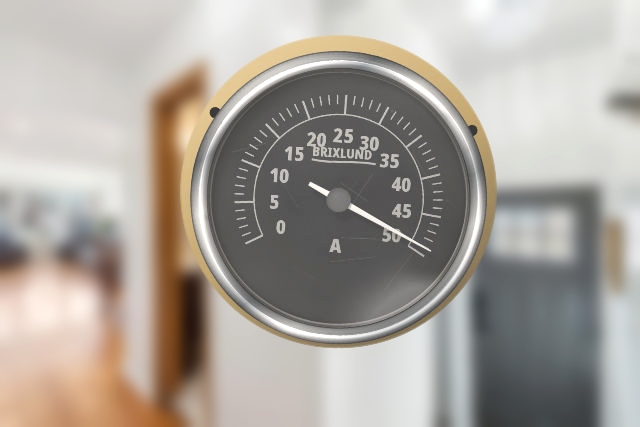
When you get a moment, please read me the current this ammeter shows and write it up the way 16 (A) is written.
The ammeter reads 49 (A)
